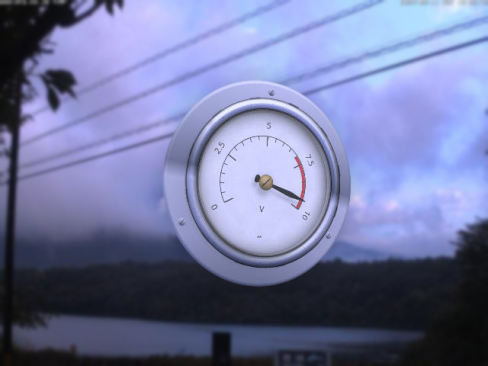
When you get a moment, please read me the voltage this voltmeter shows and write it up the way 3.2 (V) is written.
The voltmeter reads 9.5 (V)
